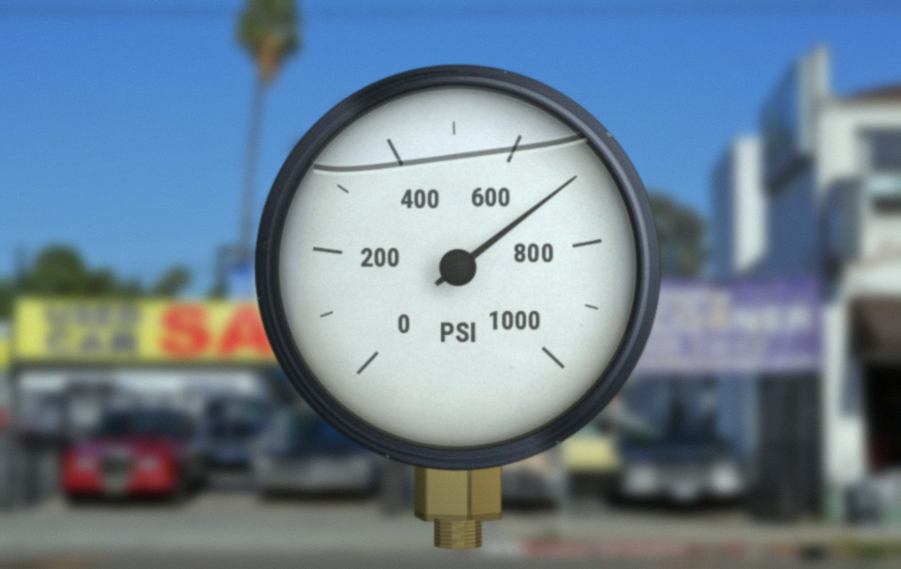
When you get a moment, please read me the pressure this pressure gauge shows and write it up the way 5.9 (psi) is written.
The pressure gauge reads 700 (psi)
